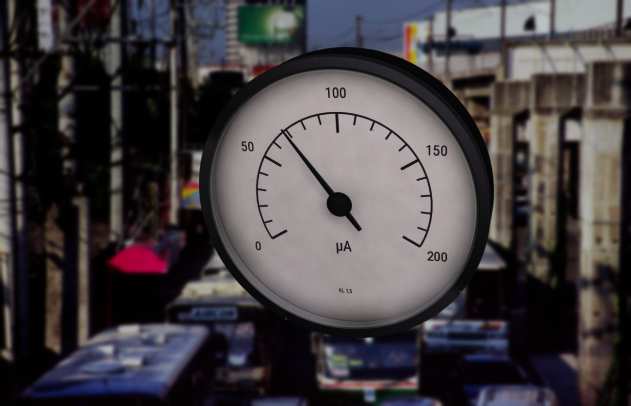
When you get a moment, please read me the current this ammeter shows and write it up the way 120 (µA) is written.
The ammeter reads 70 (µA)
